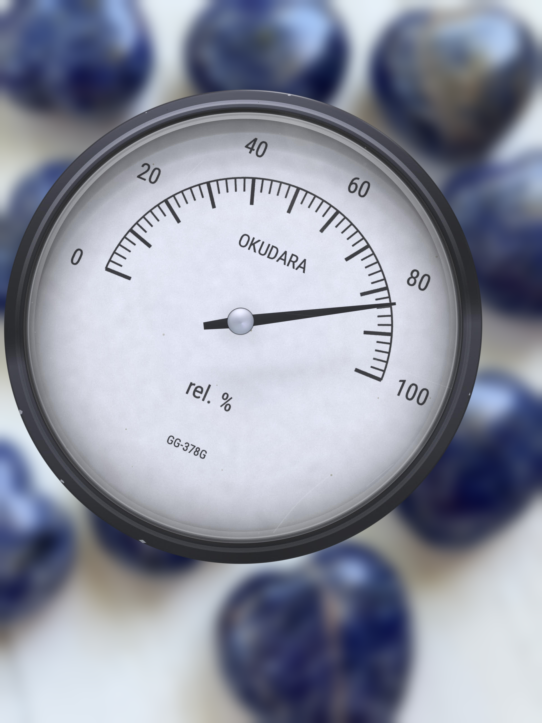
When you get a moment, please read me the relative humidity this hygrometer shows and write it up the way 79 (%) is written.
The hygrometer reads 84 (%)
